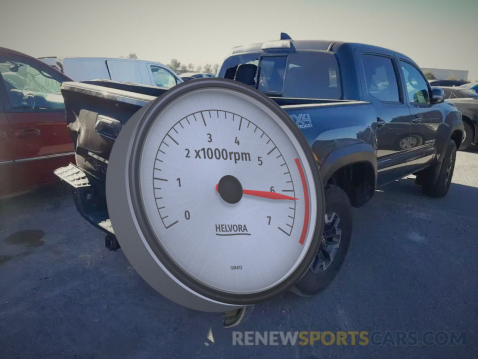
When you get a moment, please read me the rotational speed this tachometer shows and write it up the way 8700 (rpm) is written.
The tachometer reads 6200 (rpm)
